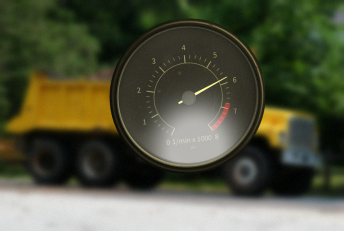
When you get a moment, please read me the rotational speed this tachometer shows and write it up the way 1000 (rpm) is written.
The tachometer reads 5800 (rpm)
